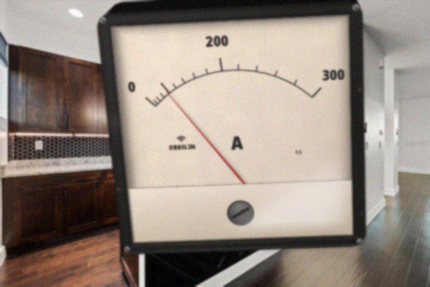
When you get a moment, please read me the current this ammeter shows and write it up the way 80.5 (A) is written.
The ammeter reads 100 (A)
